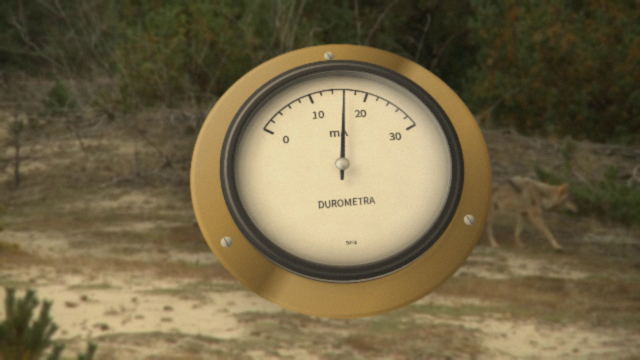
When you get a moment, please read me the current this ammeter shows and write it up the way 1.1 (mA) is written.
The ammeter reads 16 (mA)
